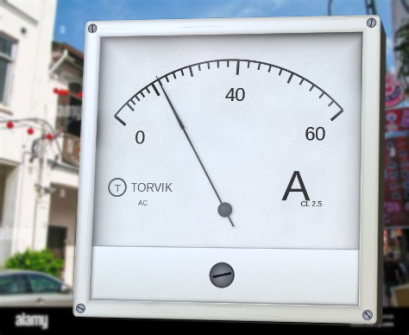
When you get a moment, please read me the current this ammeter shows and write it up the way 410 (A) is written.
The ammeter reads 22 (A)
